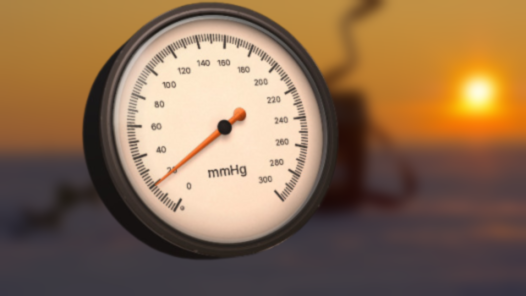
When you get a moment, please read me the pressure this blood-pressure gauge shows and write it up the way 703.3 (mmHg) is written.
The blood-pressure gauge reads 20 (mmHg)
